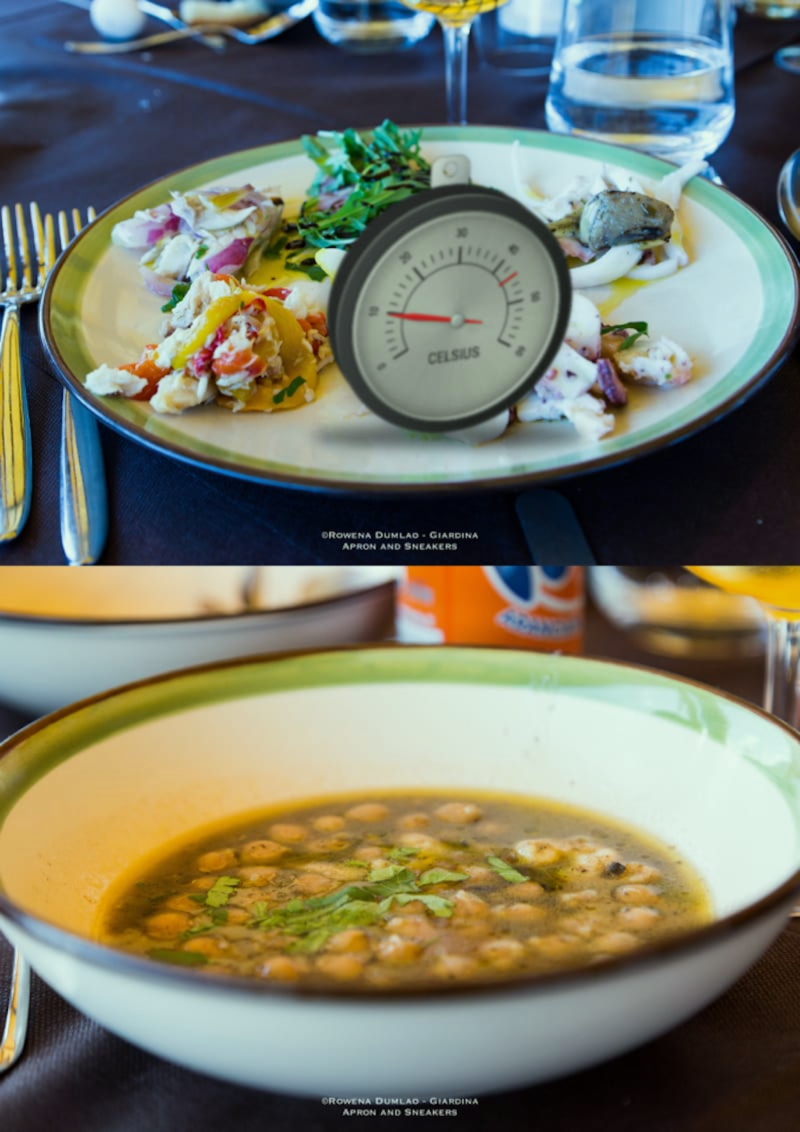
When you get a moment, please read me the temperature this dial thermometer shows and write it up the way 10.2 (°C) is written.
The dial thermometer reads 10 (°C)
